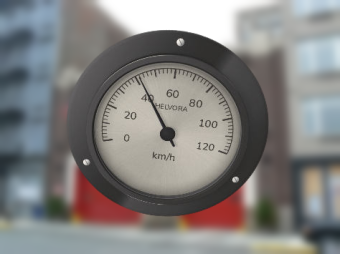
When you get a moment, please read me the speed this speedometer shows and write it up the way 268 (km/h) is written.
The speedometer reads 42 (km/h)
